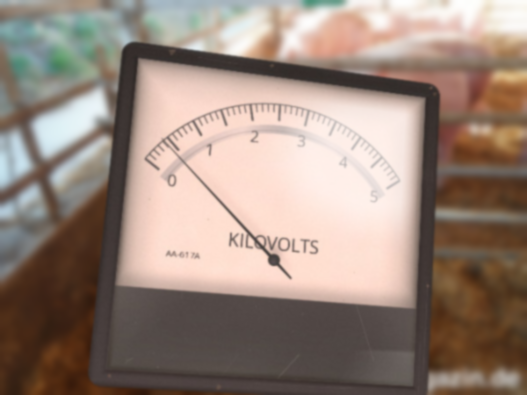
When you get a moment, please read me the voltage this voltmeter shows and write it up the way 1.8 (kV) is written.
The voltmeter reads 0.4 (kV)
